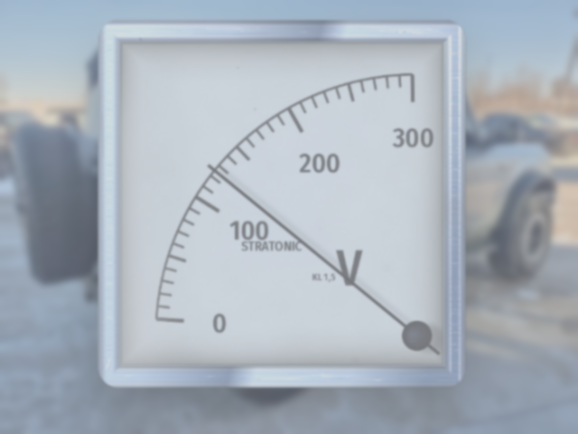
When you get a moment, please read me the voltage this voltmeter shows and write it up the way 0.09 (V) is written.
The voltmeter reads 125 (V)
